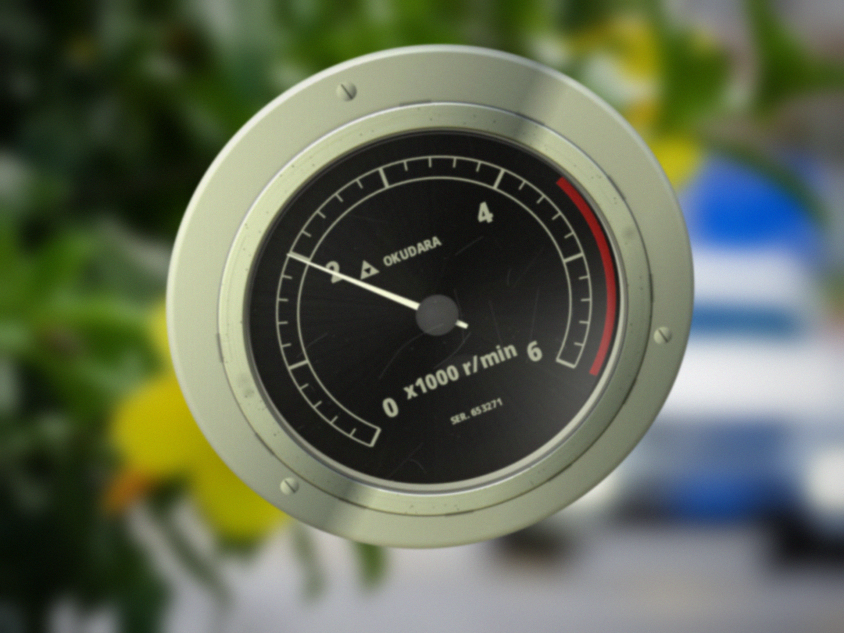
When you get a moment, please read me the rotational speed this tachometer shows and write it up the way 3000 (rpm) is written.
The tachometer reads 2000 (rpm)
